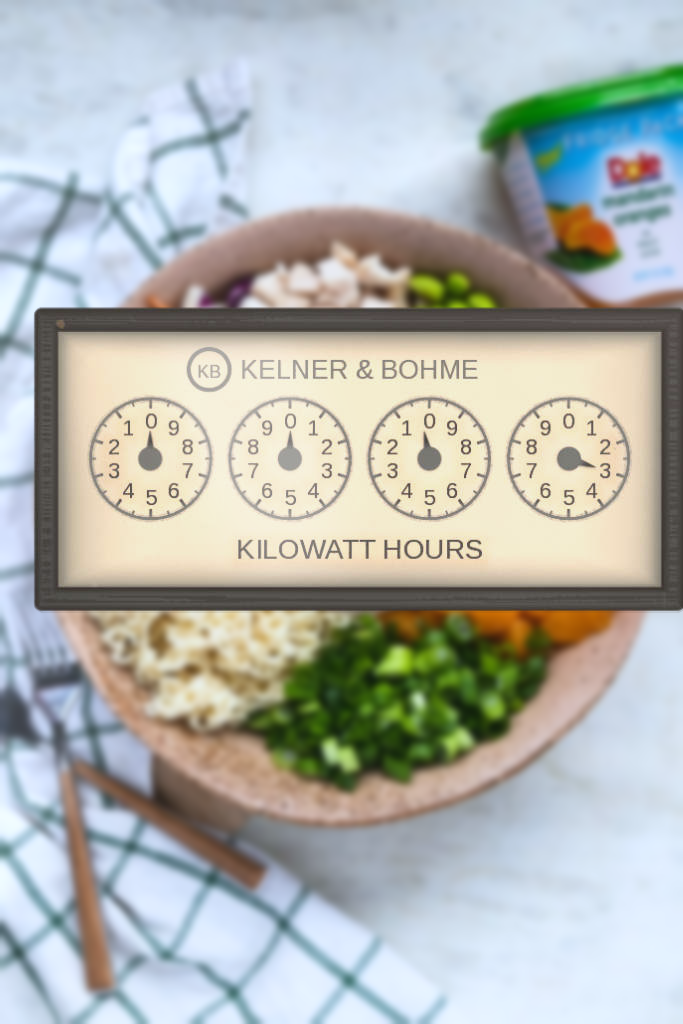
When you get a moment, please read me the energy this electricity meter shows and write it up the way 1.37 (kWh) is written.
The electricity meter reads 3 (kWh)
